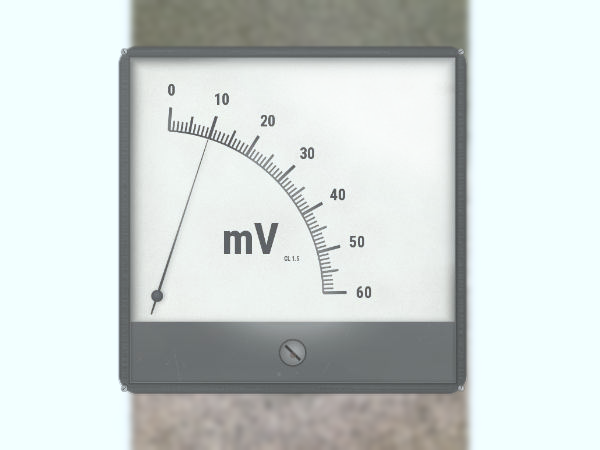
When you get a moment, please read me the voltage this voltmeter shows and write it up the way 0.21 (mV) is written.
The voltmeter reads 10 (mV)
